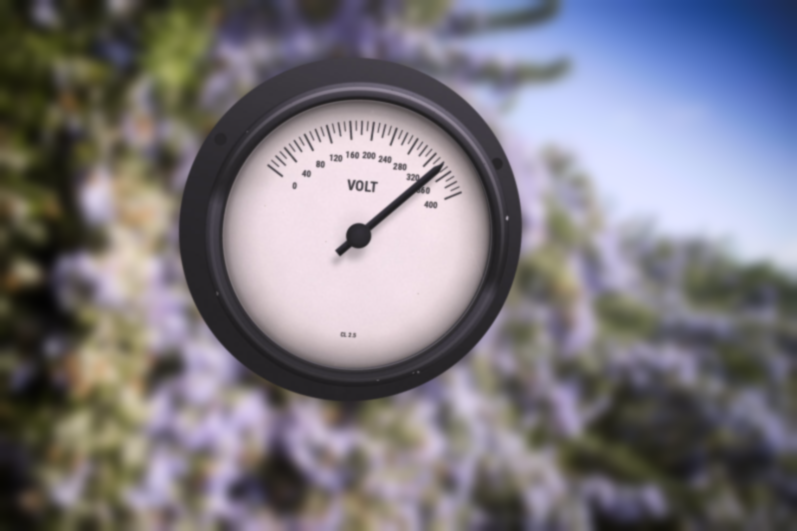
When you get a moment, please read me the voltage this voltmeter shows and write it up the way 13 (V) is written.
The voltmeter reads 340 (V)
